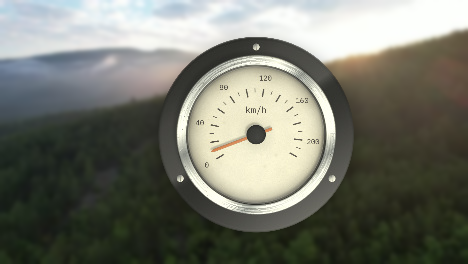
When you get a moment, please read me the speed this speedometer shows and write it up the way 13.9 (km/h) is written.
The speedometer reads 10 (km/h)
